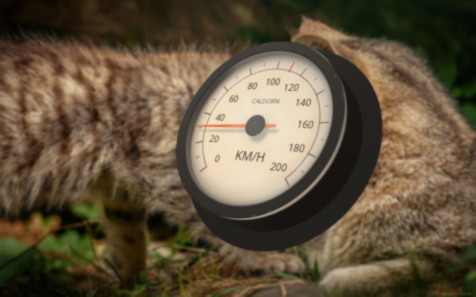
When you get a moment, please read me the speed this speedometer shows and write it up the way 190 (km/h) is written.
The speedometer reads 30 (km/h)
